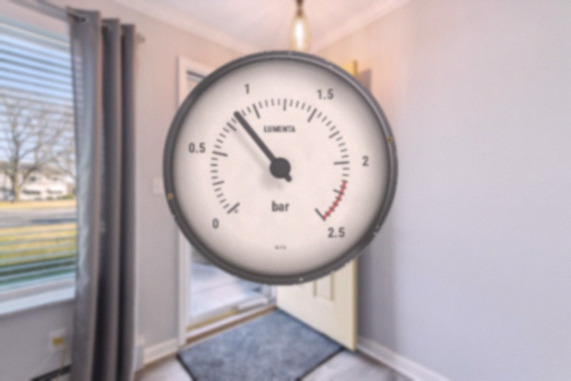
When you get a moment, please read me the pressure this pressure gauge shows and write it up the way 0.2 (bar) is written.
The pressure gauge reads 0.85 (bar)
